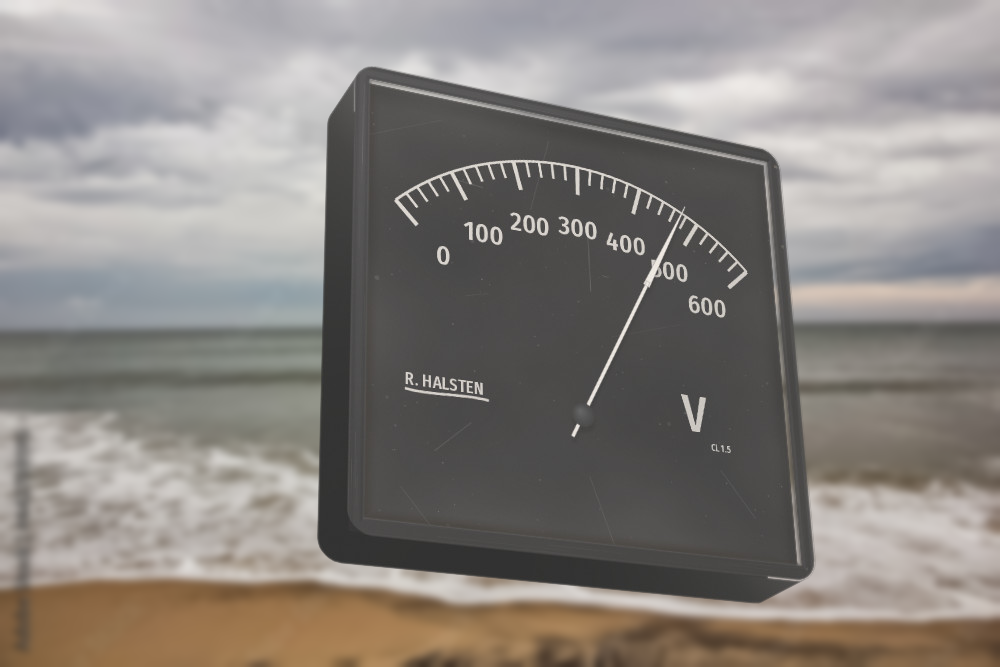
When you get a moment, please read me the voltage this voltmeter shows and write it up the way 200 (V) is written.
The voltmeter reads 470 (V)
